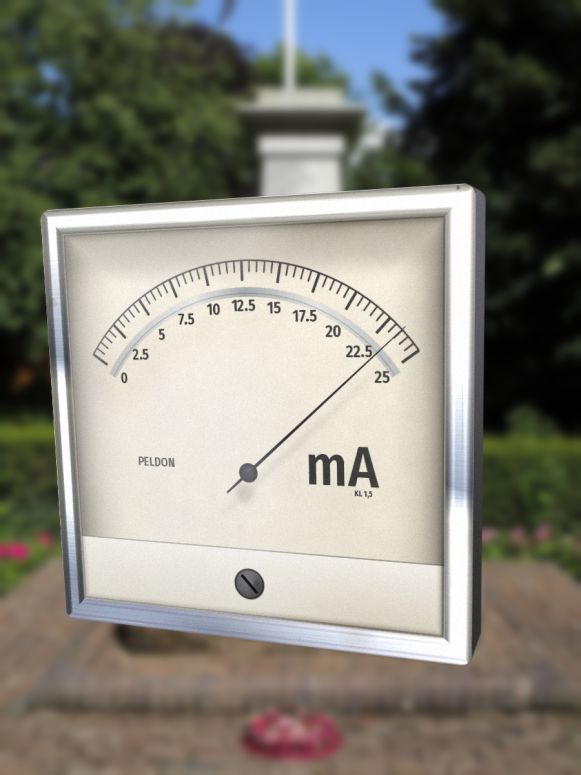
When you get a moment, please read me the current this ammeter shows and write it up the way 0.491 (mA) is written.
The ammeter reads 23.5 (mA)
